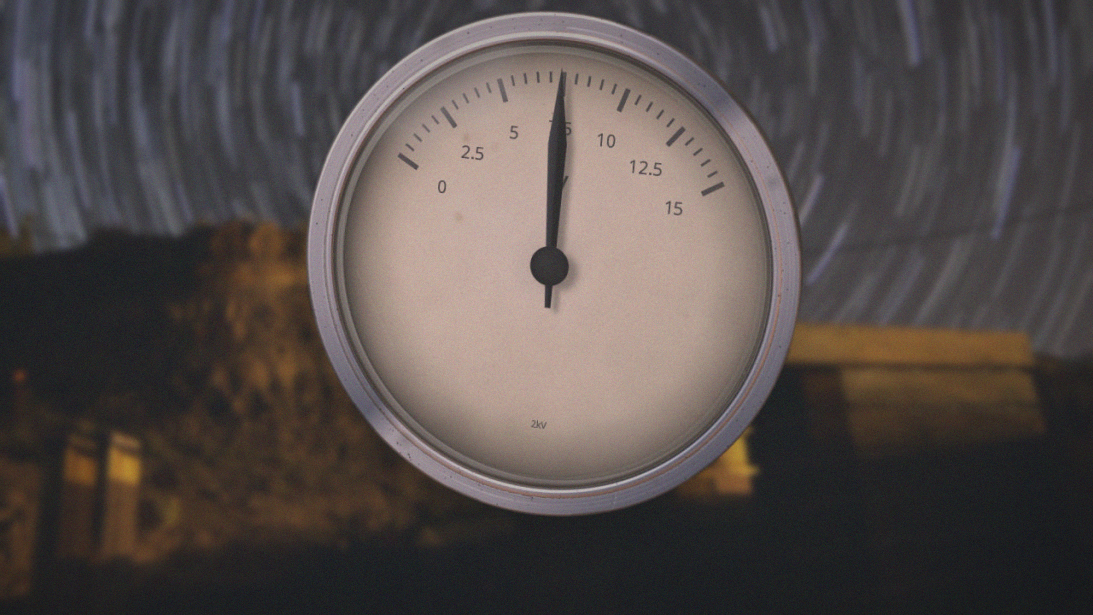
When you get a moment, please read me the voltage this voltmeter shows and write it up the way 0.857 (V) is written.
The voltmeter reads 7.5 (V)
